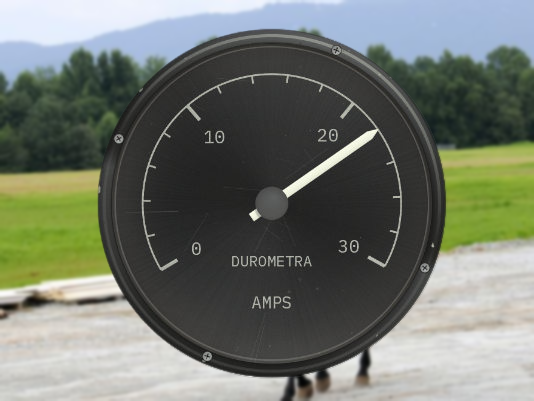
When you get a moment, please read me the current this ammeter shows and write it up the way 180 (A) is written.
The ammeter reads 22 (A)
